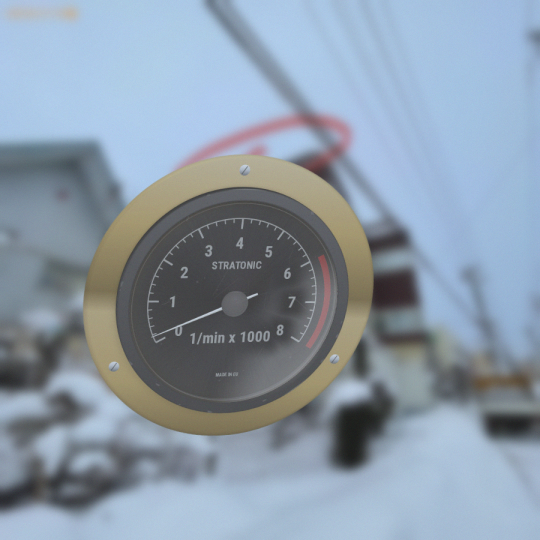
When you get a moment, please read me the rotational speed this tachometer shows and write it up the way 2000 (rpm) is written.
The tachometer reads 200 (rpm)
